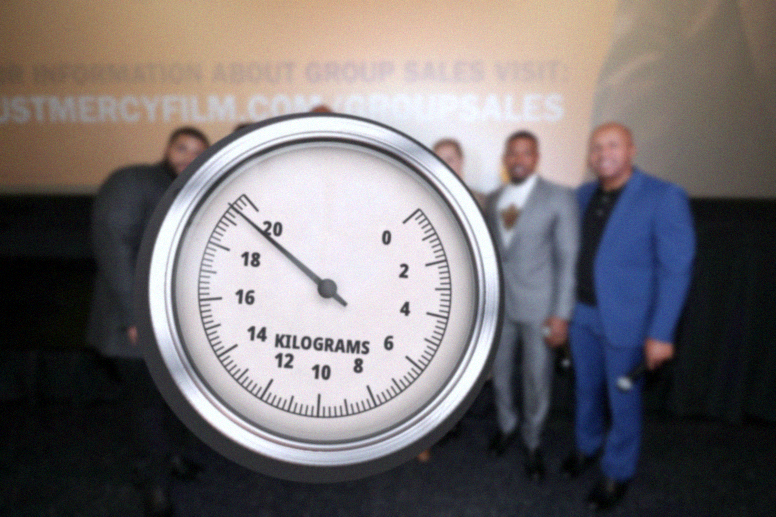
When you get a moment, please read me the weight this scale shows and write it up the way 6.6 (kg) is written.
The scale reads 19.4 (kg)
